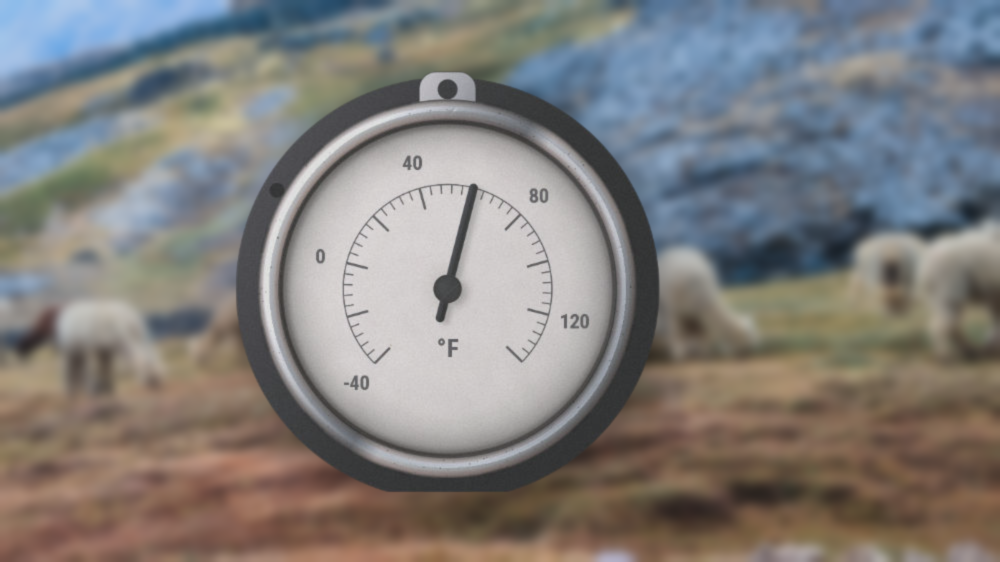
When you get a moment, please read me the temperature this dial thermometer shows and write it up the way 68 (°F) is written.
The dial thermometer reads 60 (°F)
